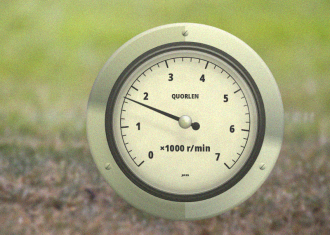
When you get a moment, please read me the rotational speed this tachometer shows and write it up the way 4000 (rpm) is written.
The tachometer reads 1700 (rpm)
